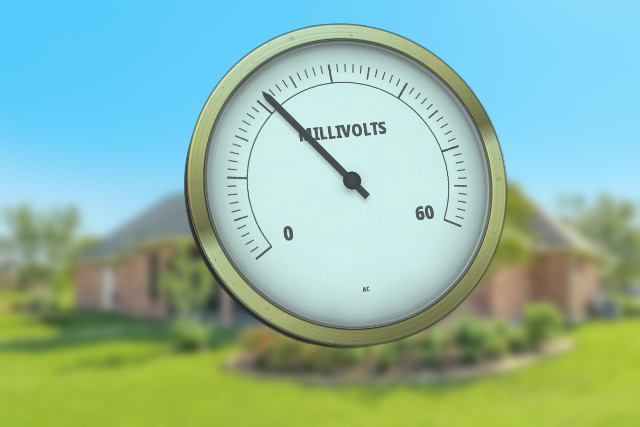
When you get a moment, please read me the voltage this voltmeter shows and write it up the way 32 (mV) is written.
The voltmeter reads 21 (mV)
